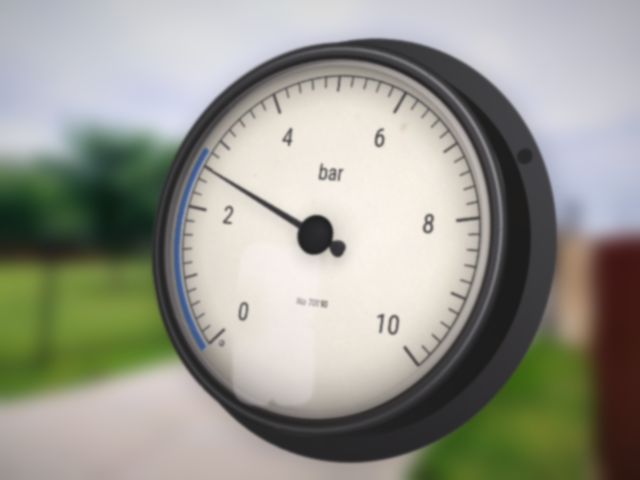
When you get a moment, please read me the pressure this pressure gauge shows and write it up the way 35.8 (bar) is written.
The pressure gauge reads 2.6 (bar)
